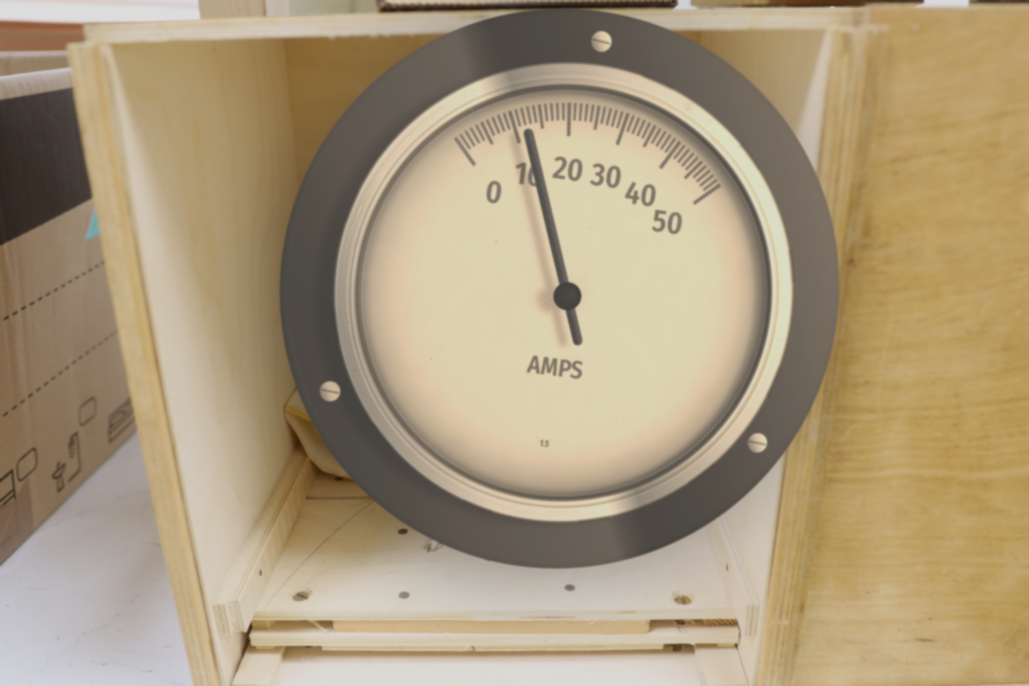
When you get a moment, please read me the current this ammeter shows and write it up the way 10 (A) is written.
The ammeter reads 12 (A)
